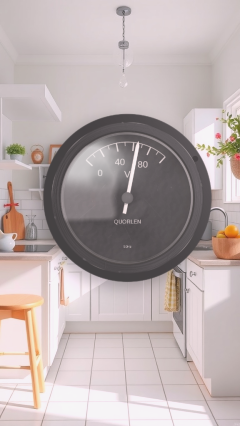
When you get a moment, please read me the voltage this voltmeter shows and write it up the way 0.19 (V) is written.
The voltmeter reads 65 (V)
